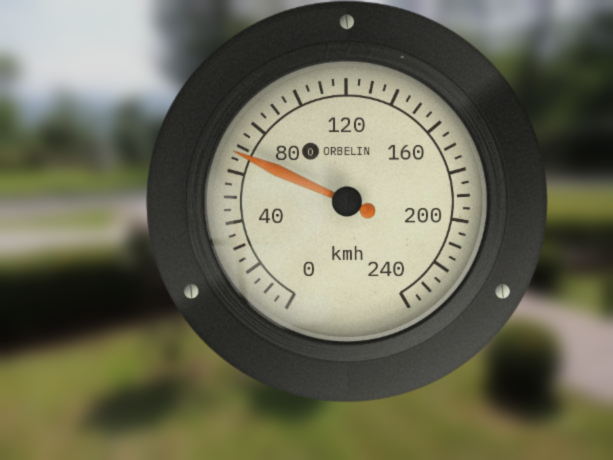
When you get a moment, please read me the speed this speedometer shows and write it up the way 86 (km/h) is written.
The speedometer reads 67.5 (km/h)
